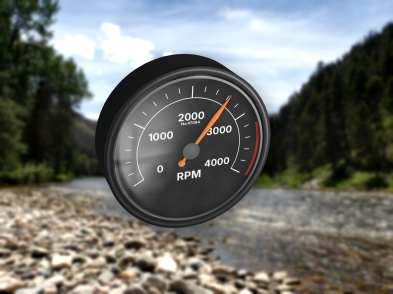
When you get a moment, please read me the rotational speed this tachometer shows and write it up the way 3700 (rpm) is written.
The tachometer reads 2600 (rpm)
